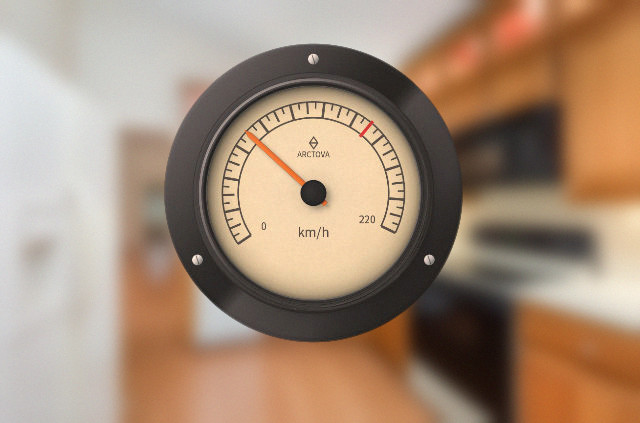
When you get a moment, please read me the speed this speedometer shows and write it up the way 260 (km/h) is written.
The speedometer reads 70 (km/h)
